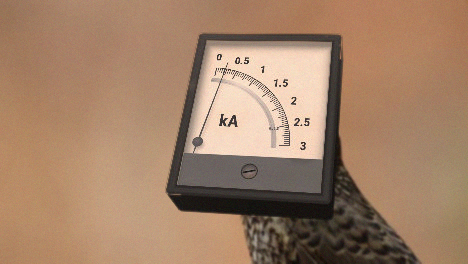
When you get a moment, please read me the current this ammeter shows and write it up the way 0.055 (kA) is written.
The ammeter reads 0.25 (kA)
